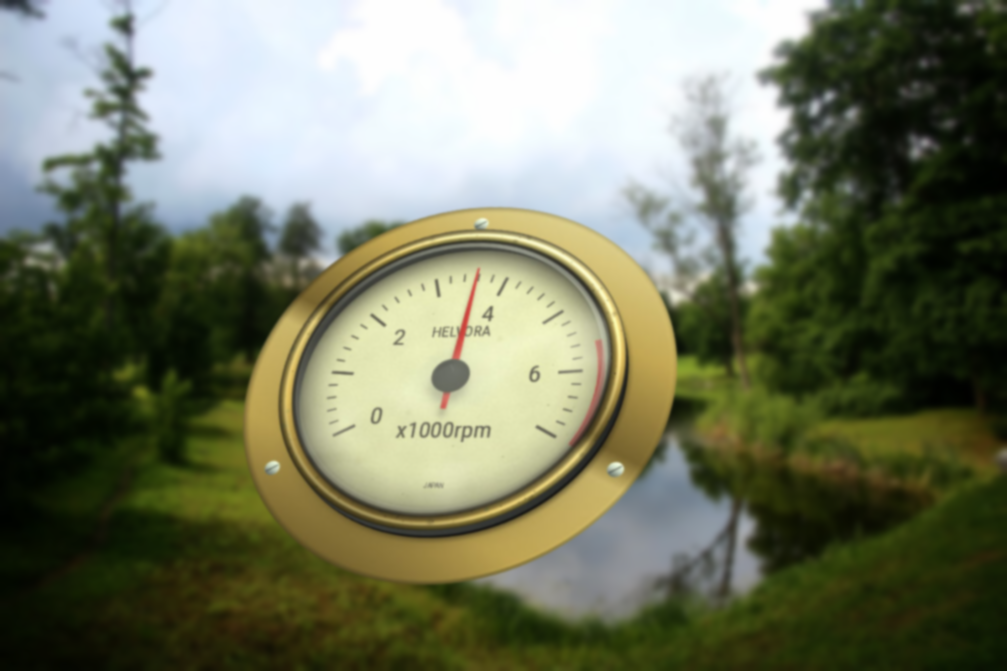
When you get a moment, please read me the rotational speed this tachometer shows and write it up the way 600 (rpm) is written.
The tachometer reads 3600 (rpm)
